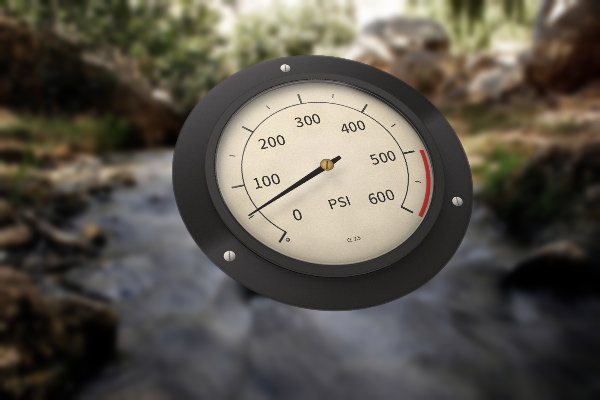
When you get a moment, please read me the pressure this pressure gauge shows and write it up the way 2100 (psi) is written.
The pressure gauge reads 50 (psi)
